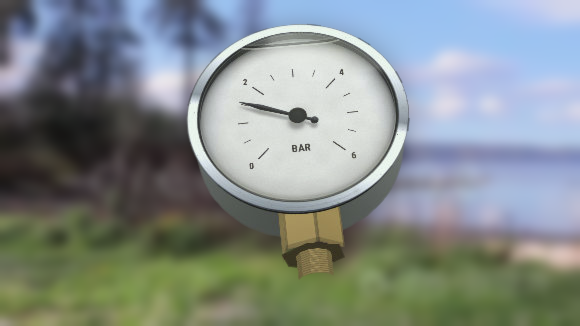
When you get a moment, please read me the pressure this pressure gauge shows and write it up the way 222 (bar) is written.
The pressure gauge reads 1.5 (bar)
